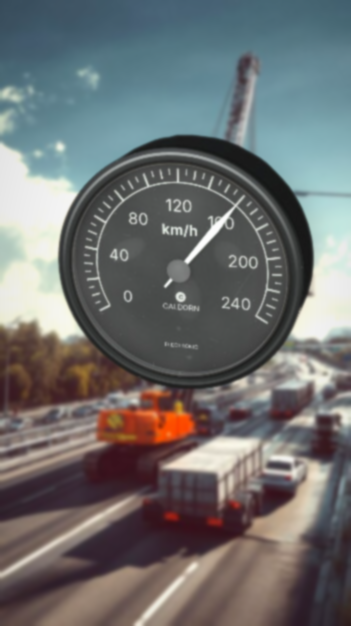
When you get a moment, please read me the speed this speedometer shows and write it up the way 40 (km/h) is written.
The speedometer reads 160 (km/h)
